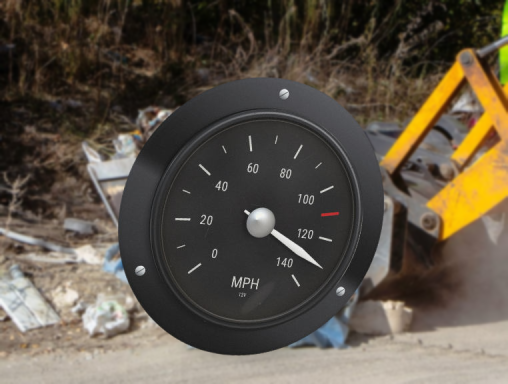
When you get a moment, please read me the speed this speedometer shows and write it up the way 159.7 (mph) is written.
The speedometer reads 130 (mph)
